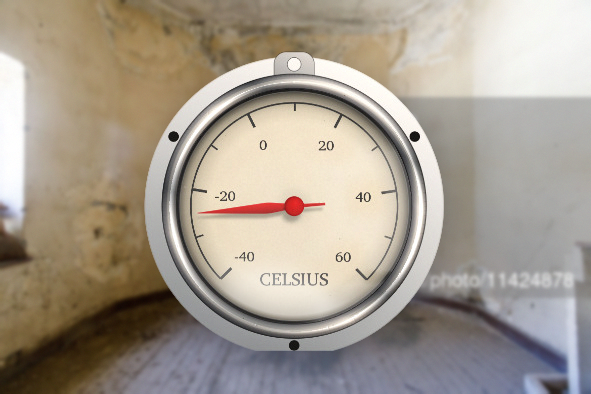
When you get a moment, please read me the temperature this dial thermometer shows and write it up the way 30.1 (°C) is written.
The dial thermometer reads -25 (°C)
